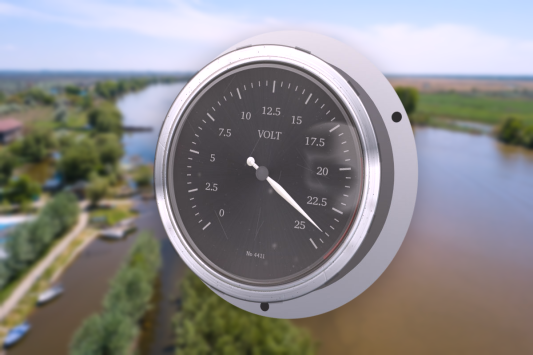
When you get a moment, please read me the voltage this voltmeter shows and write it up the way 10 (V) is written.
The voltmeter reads 24 (V)
